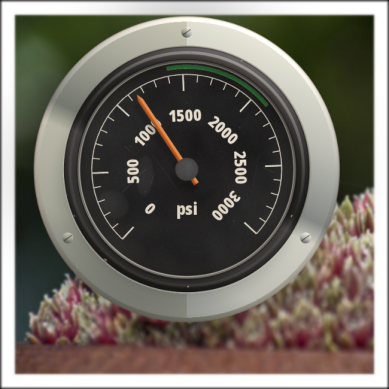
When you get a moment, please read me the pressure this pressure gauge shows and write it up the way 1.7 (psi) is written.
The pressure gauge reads 1150 (psi)
